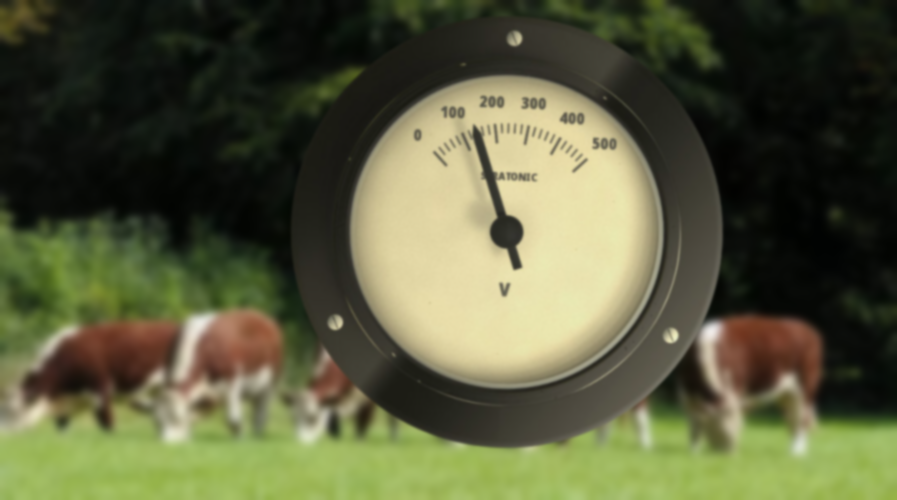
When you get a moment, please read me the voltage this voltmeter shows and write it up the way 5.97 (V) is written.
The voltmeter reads 140 (V)
